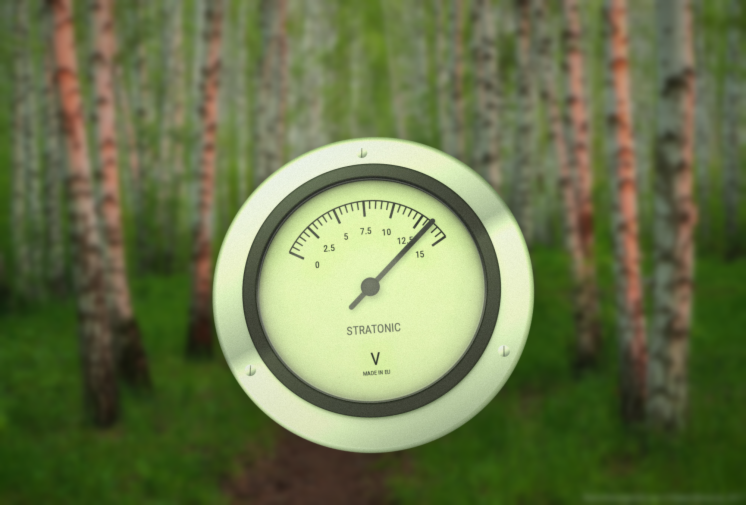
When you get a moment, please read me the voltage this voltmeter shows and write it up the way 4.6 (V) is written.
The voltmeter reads 13.5 (V)
